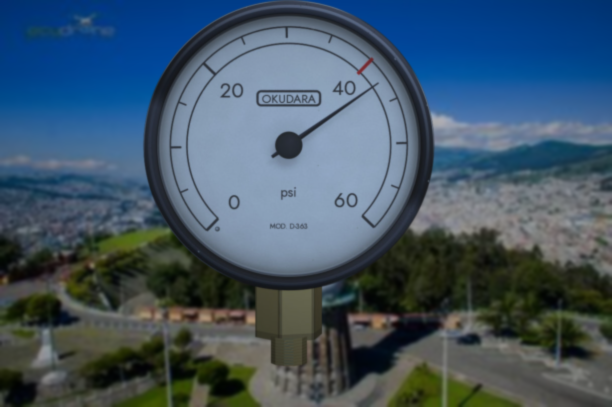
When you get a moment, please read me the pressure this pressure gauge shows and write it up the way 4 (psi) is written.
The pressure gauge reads 42.5 (psi)
